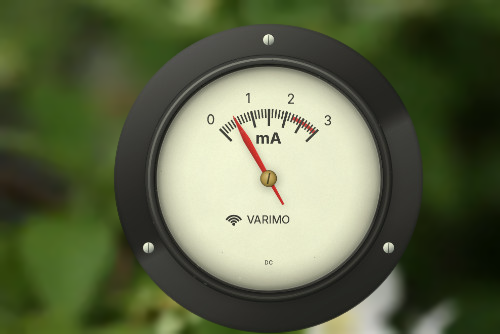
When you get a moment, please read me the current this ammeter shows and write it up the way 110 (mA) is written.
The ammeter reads 0.5 (mA)
